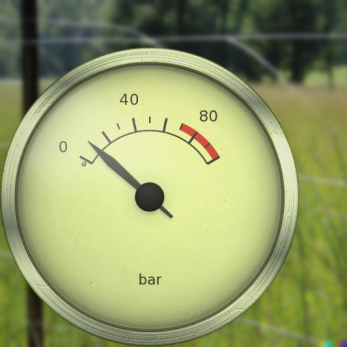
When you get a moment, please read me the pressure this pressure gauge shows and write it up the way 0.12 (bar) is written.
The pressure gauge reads 10 (bar)
